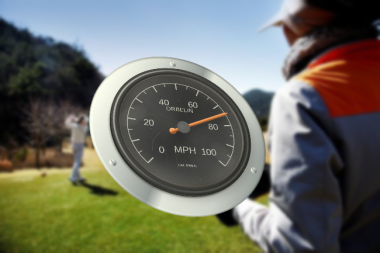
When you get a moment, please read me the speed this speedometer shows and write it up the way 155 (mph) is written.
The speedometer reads 75 (mph)
